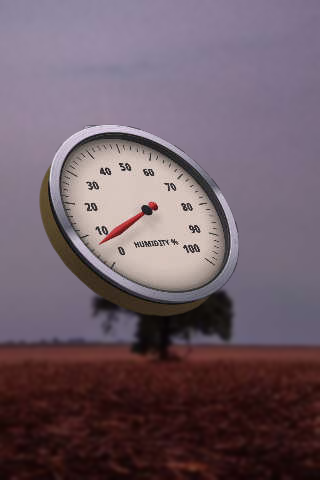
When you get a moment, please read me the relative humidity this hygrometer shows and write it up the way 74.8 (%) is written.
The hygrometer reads 6 (%)
